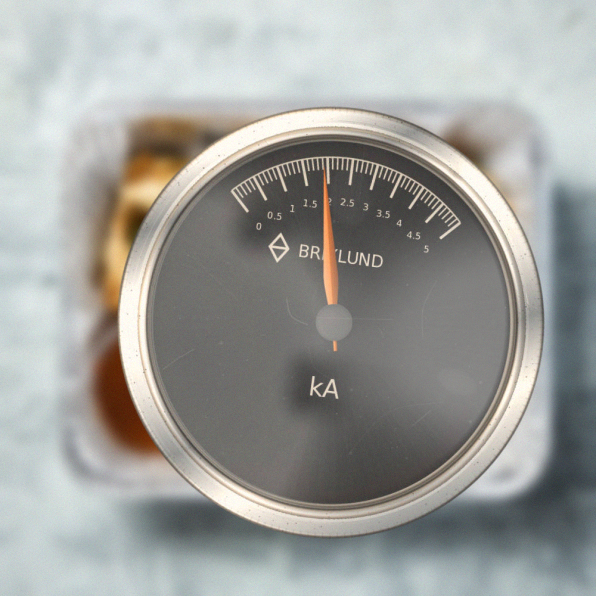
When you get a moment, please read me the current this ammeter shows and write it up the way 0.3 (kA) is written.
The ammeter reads 1.9 (kA)
